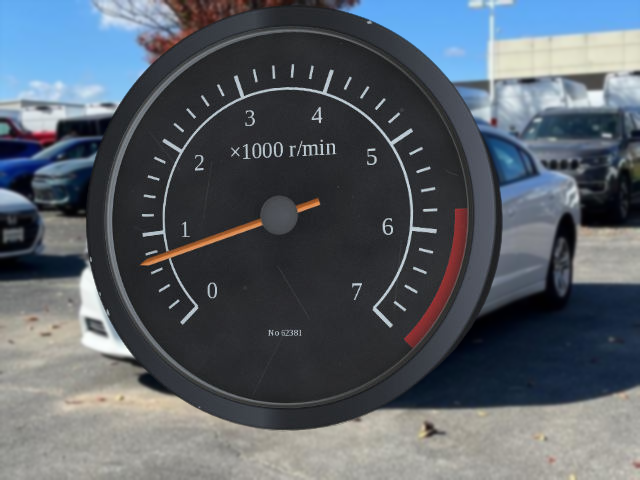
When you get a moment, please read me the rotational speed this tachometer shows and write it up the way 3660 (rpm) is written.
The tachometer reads 700 (rpm)
